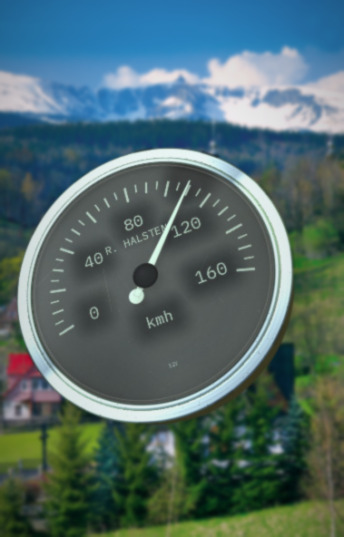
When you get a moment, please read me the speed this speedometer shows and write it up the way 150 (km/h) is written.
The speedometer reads 110 (km/h)
